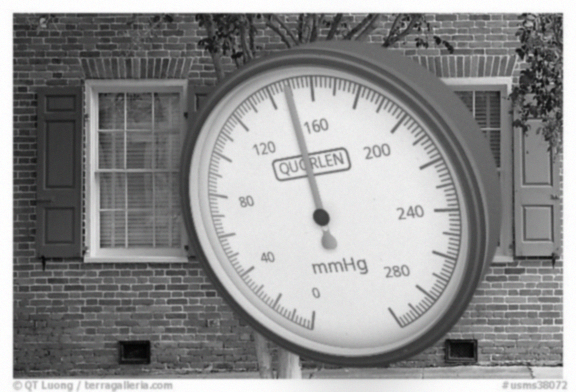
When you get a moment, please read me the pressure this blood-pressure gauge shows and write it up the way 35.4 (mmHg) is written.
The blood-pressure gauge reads 150 (mmHg)
